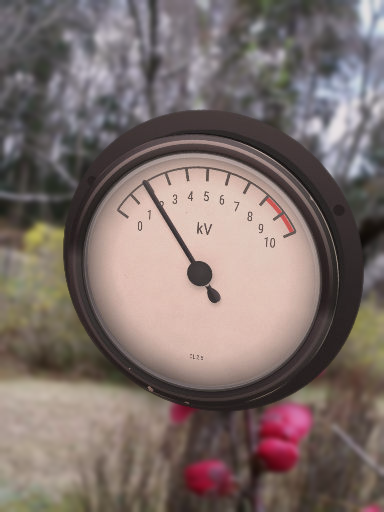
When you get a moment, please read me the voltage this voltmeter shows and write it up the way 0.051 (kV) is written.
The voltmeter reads 2 (kV)
